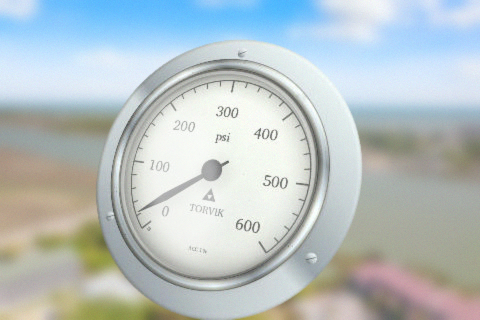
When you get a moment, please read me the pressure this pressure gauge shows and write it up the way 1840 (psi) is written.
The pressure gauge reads 20 (psi)
